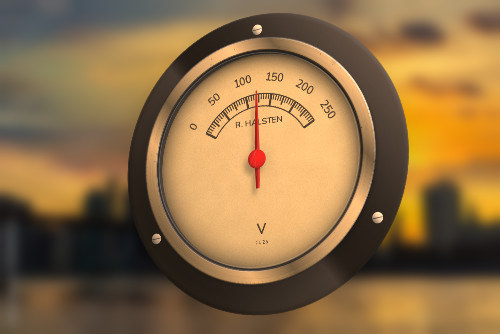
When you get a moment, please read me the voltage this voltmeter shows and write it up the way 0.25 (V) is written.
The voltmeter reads 125 (V)
